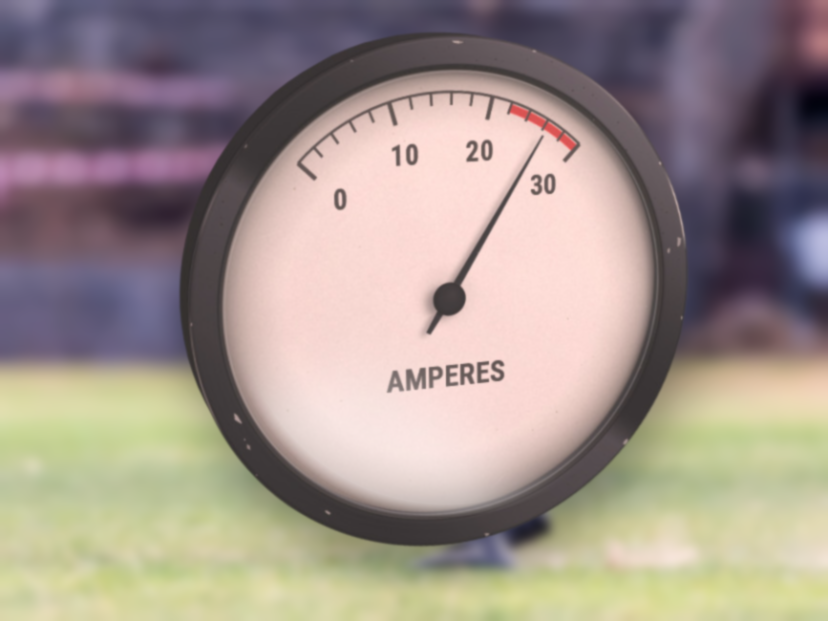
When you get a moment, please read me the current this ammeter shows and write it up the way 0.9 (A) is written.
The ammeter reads 26 (A)
